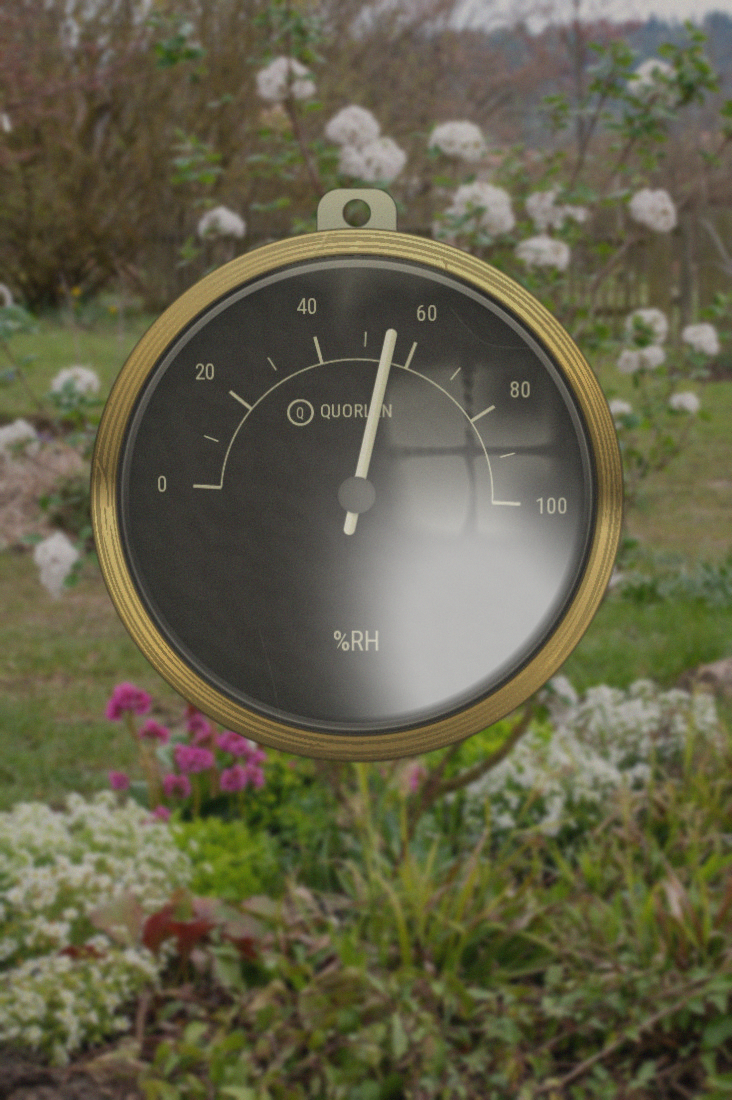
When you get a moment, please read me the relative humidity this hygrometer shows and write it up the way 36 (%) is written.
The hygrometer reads 55 (%)
